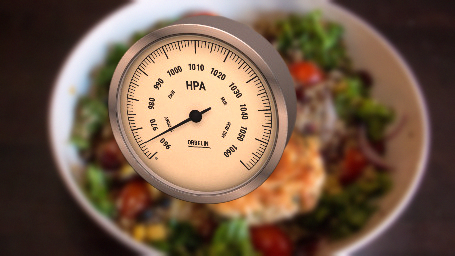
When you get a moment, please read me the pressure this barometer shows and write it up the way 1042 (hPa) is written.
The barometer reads 965 (hPa)
